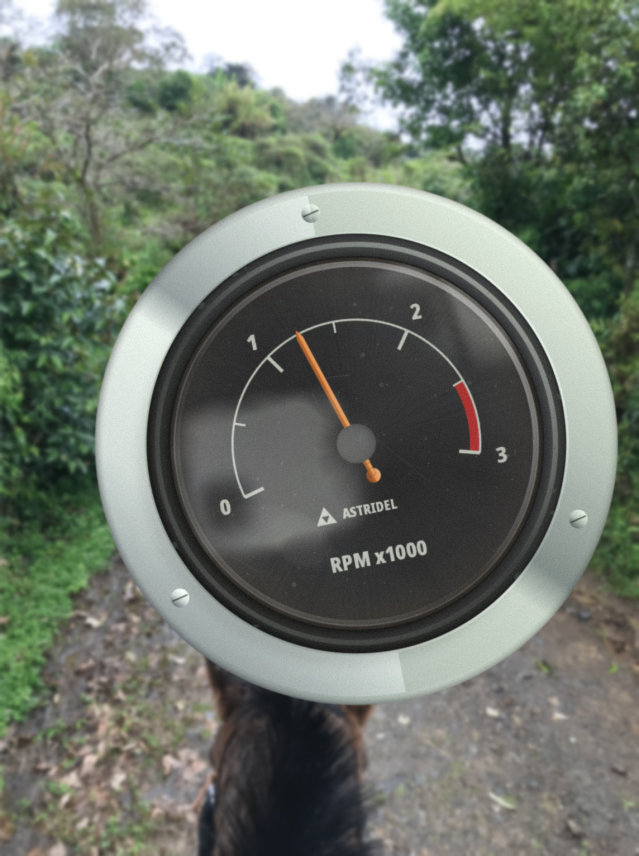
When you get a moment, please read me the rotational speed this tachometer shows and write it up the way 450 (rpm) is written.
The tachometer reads 1250 (rpm)
